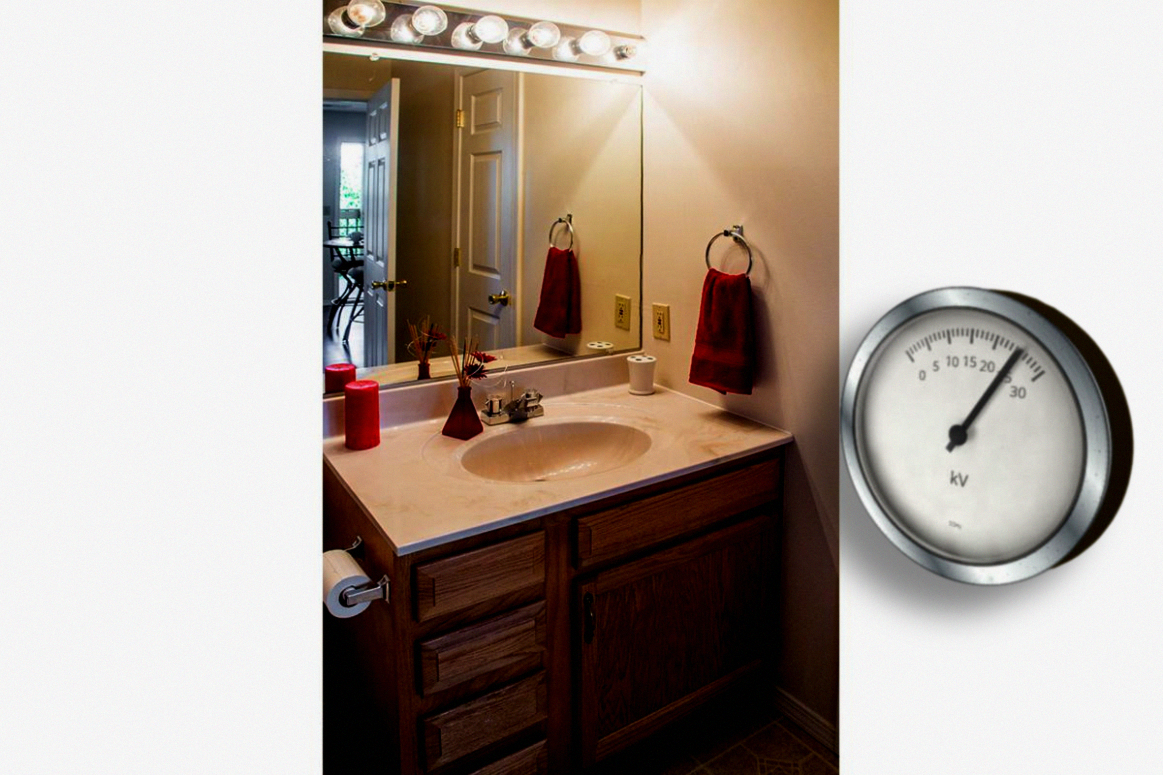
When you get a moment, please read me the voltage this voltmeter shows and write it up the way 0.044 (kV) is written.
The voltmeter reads 25 (kV)
